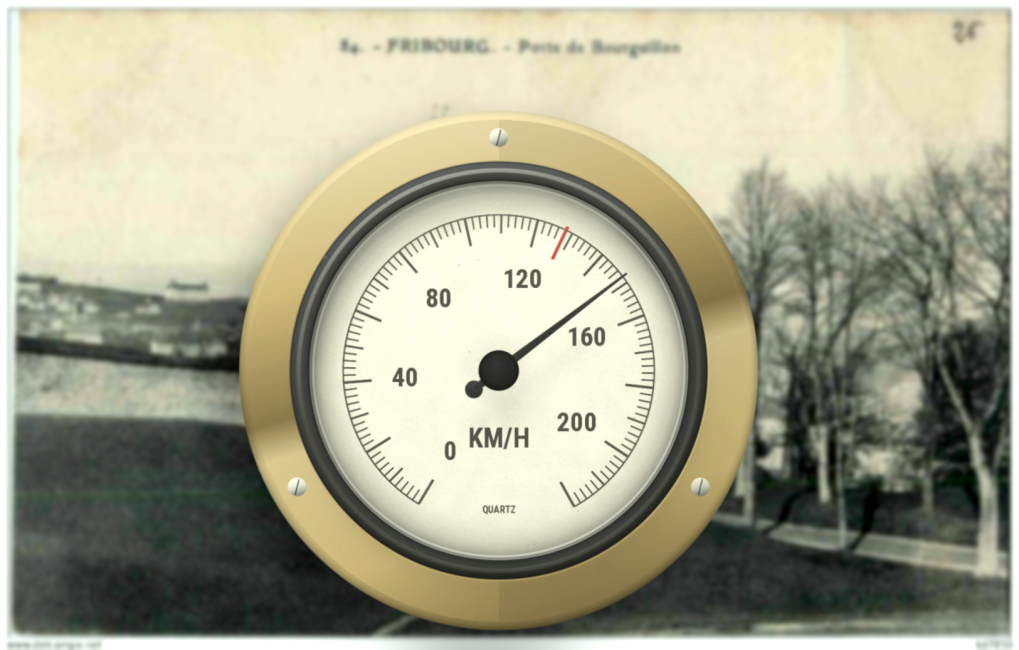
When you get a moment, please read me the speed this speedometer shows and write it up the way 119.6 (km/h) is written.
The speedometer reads 148 (km/h)
